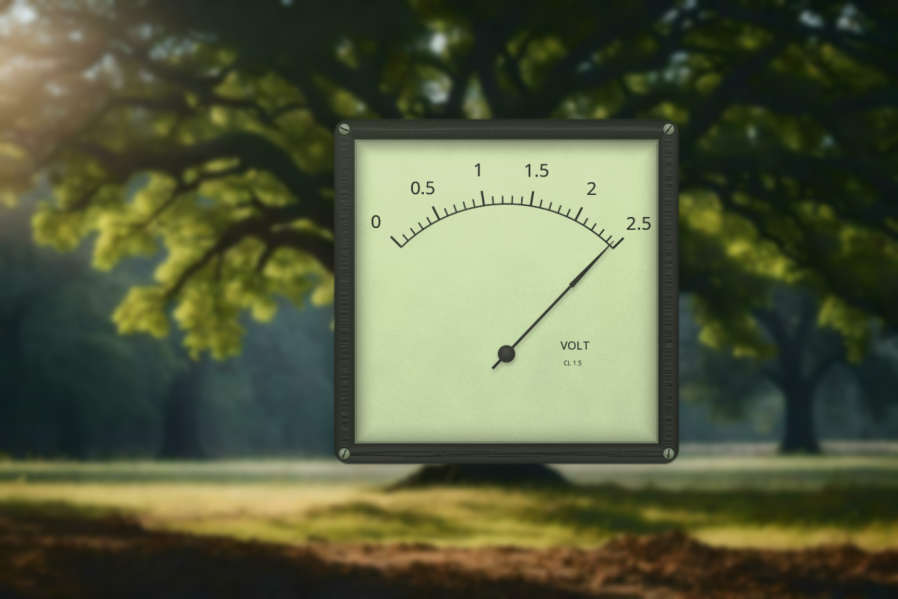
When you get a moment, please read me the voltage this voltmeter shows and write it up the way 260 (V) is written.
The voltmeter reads 2.45 (V)
